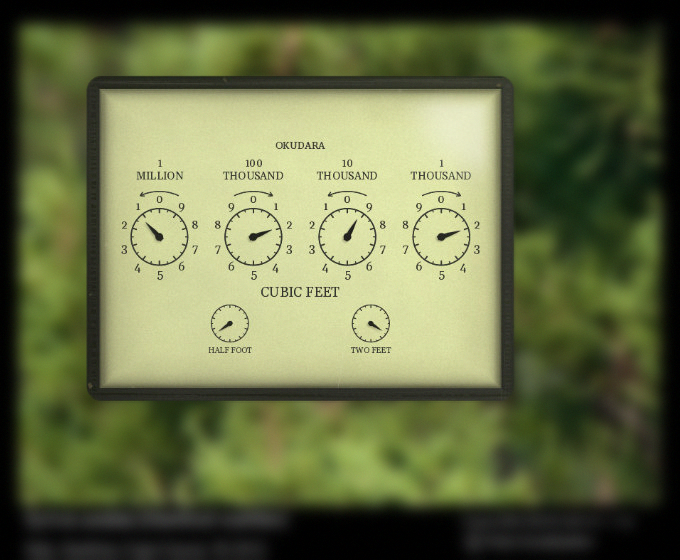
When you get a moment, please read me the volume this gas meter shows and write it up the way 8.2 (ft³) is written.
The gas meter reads 119200 (ft³)
